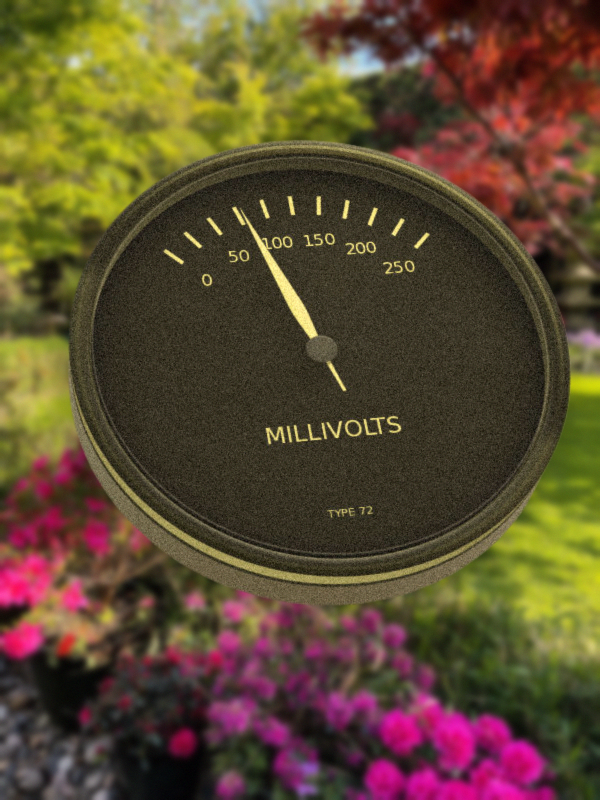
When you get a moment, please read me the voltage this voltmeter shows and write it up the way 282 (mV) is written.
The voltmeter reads 75 (mV)
